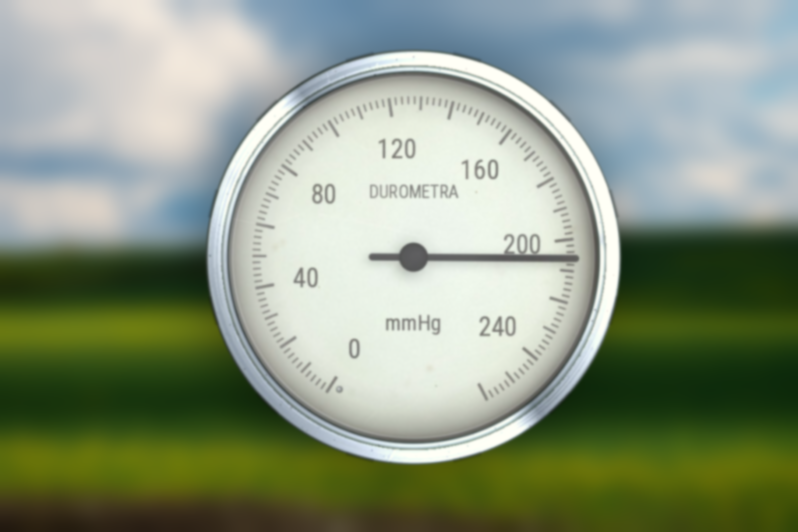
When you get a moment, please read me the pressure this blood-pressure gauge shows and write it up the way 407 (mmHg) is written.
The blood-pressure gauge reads 206 (mmHg)
